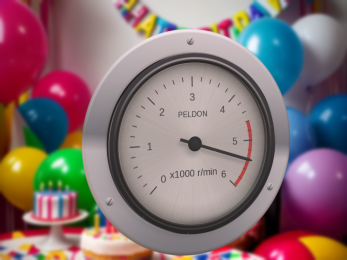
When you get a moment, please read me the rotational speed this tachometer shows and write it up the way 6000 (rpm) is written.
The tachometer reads 5400 (rpm)
